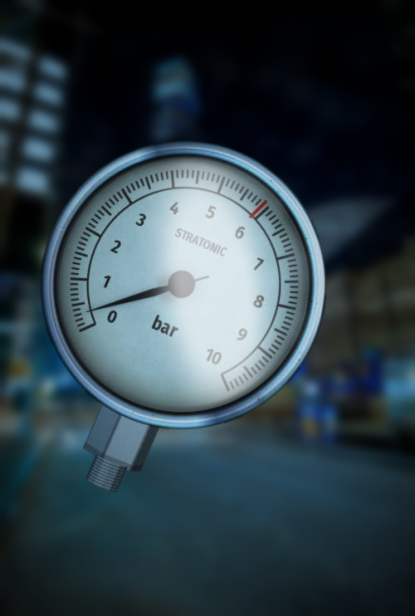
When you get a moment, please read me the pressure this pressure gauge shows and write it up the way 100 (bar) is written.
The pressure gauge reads 0.3 (bar)
